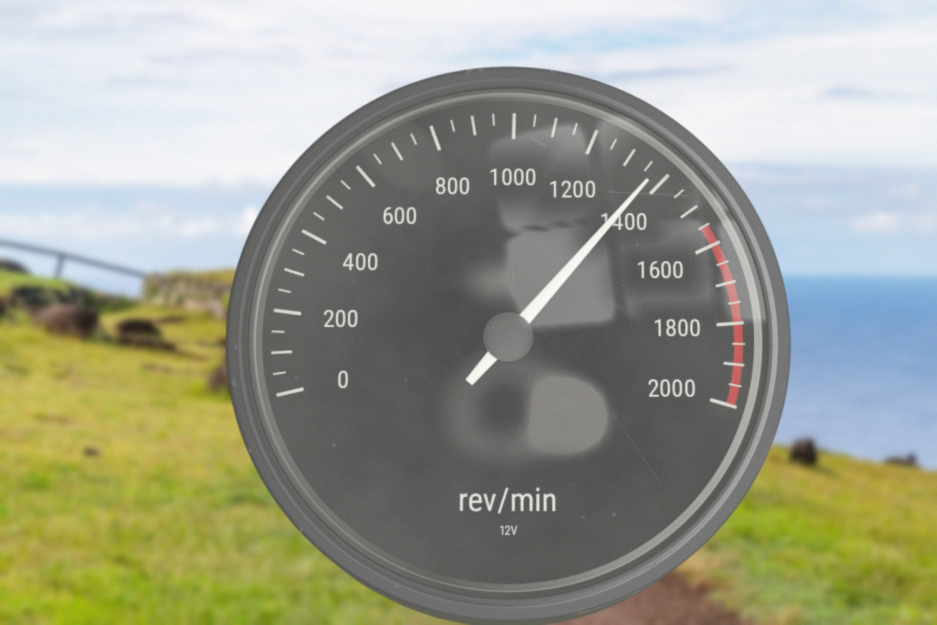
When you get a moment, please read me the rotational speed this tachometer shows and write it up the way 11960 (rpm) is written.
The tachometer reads 1375 (rpm)
